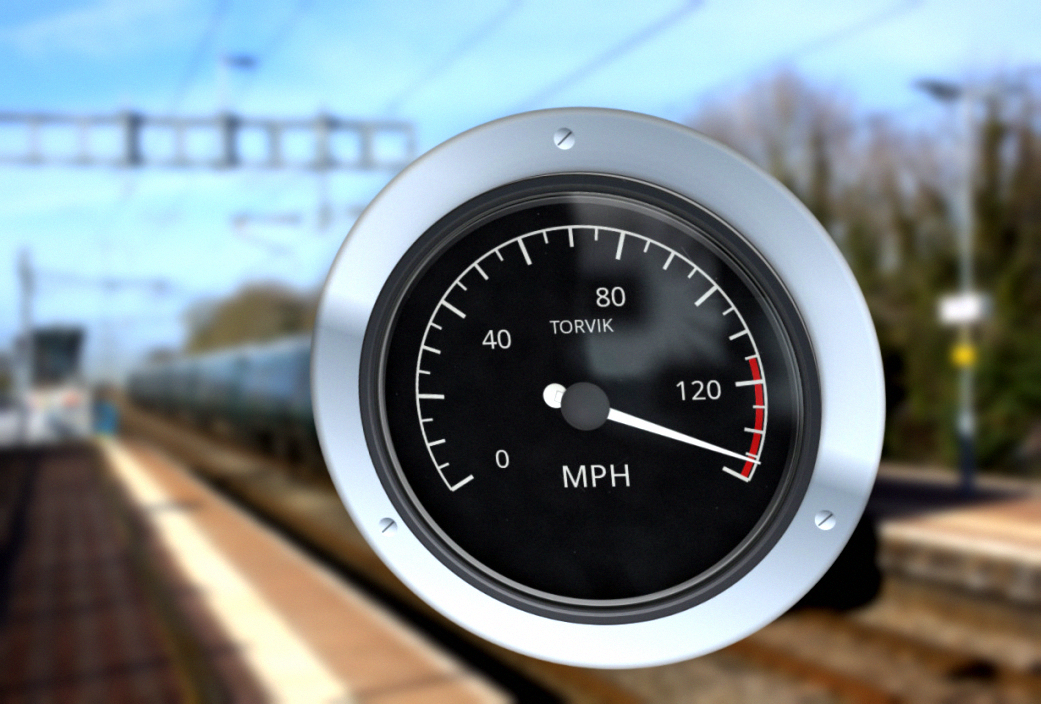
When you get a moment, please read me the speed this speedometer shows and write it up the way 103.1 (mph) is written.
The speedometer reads 135 (mph)
